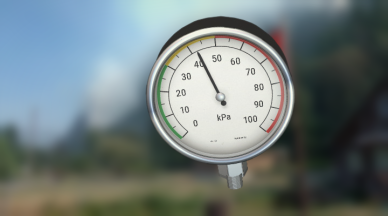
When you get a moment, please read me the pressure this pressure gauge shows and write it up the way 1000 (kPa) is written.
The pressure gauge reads 42.5 (kPa)
